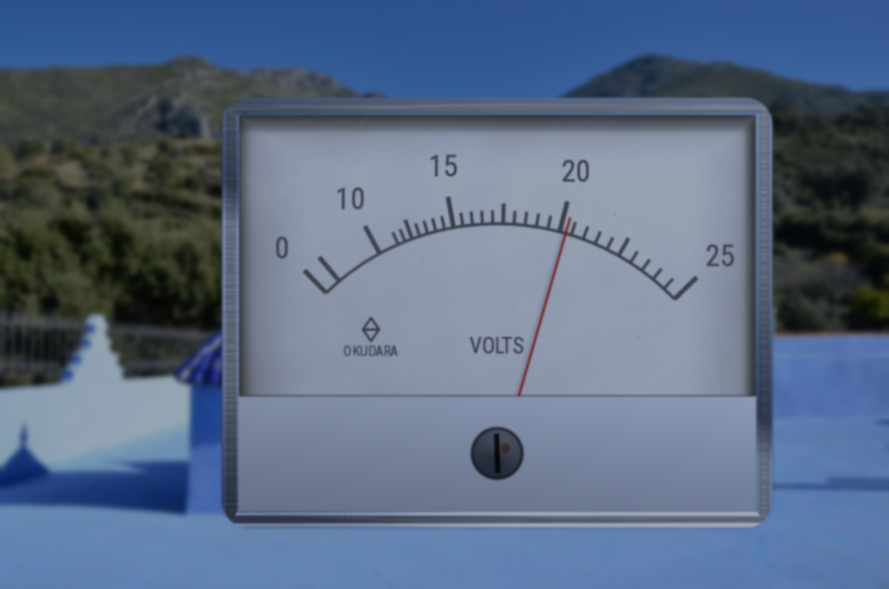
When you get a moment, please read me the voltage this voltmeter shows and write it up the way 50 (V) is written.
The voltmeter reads 20.25 (V)
